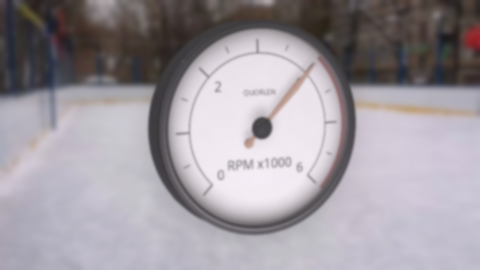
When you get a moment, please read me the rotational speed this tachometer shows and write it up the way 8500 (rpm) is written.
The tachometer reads 4000 (rpm)
